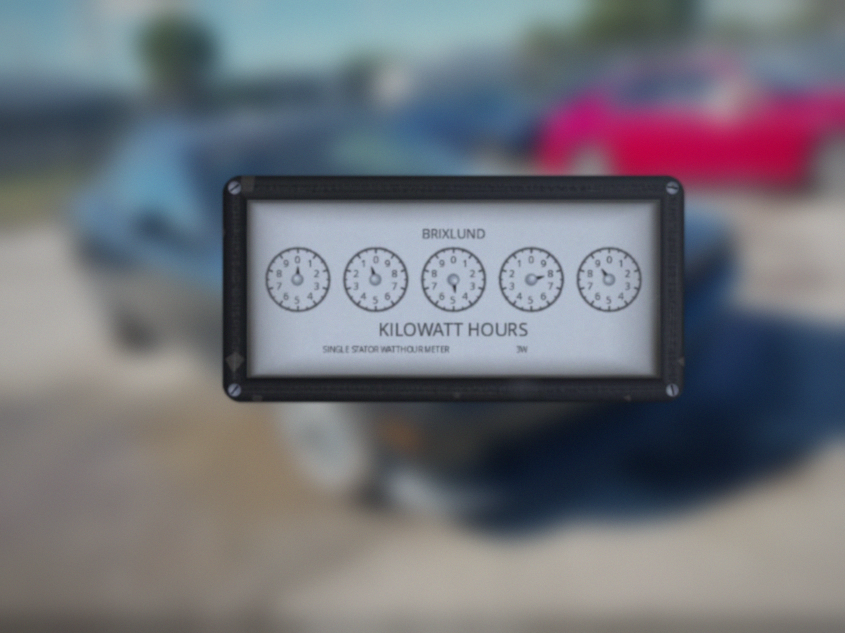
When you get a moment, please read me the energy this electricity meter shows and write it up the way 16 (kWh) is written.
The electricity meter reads 479 (kWh)
